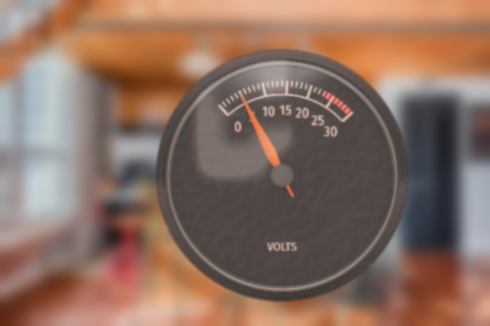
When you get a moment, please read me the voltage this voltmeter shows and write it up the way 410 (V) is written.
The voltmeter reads 5 (V)
